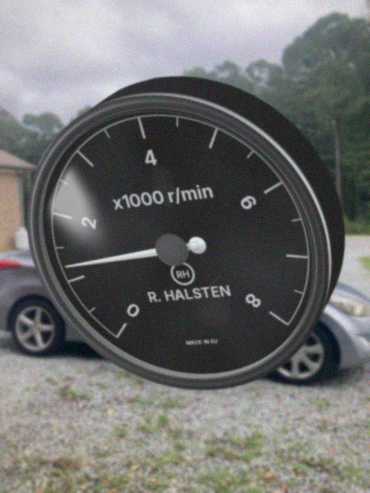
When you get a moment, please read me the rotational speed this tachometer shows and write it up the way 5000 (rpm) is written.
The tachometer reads 1250 (rpm)
